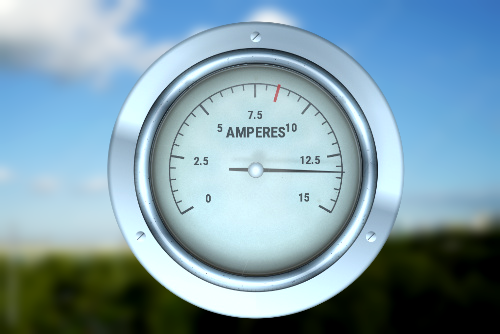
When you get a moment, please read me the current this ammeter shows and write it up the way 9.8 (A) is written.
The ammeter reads 13.25 (A)
